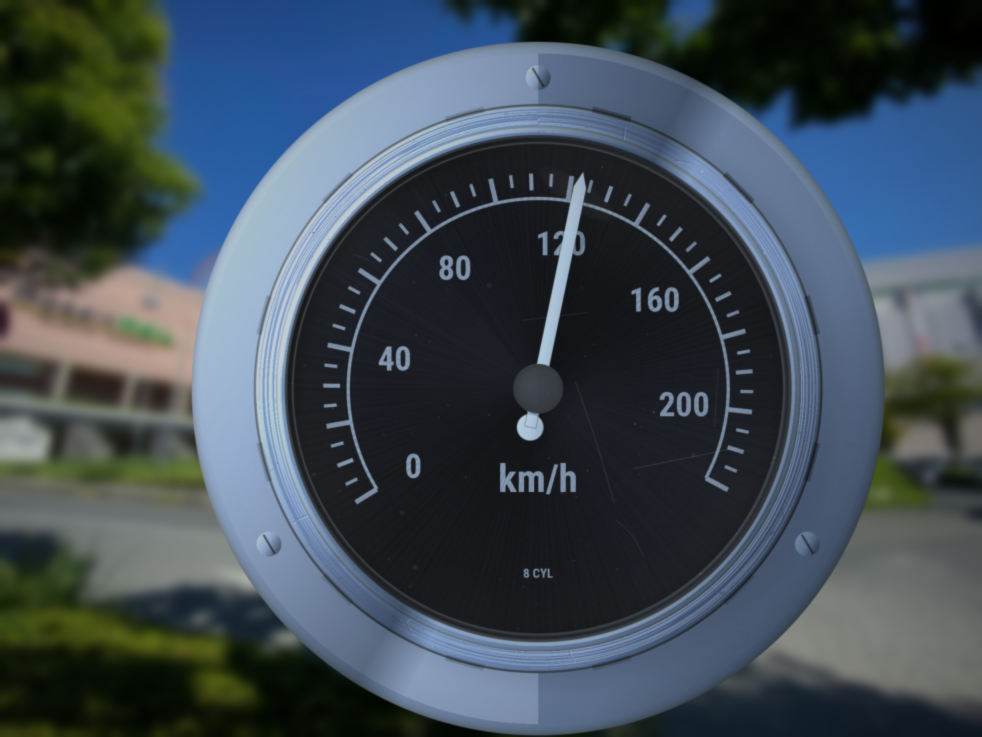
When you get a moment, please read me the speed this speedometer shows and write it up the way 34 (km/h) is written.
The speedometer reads 122.5 (km/h)
